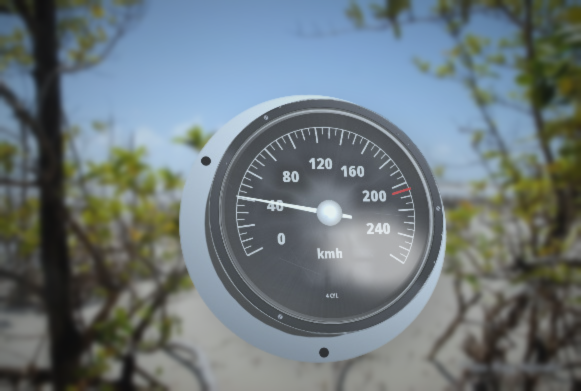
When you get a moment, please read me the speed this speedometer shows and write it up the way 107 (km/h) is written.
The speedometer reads 40 (km/h)
